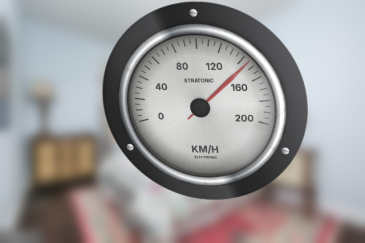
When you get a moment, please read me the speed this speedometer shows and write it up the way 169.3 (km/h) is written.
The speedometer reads 145 (km/h)
